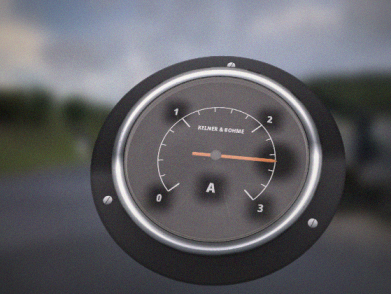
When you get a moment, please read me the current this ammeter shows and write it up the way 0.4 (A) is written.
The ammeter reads 2.5 (A)
